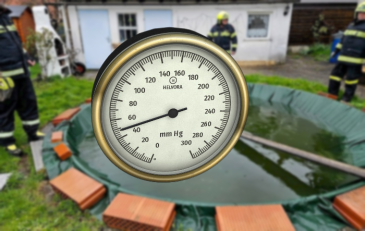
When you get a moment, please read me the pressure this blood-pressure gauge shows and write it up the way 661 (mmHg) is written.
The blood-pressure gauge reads 50 (mmHg)
